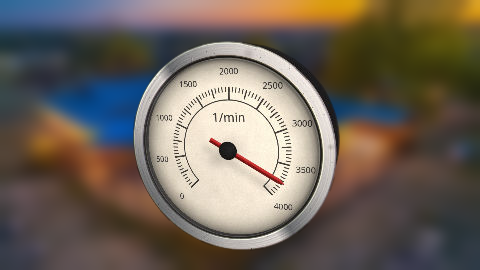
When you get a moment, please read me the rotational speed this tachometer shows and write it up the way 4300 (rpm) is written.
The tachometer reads 3750 (rpm)
